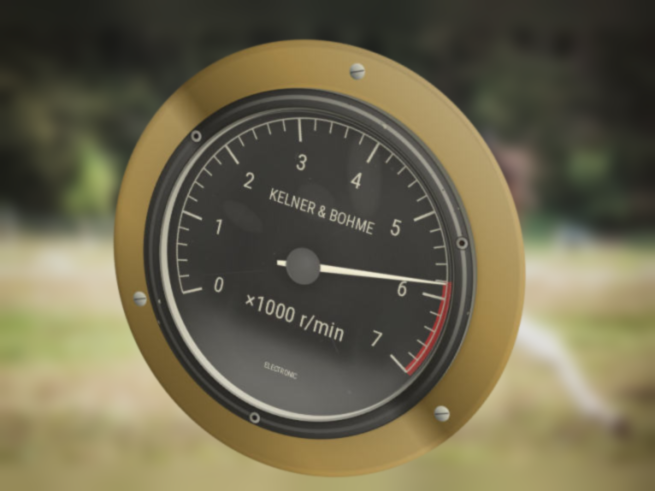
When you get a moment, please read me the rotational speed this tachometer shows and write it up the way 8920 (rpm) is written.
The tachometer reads 5800 (rpm)
